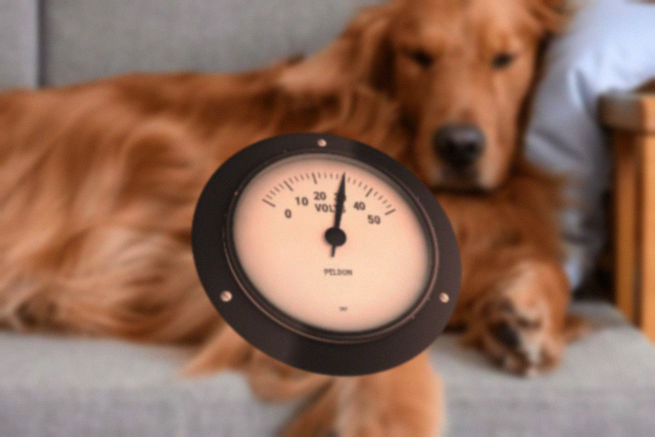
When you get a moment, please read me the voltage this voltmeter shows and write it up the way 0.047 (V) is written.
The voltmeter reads 30 (V)
